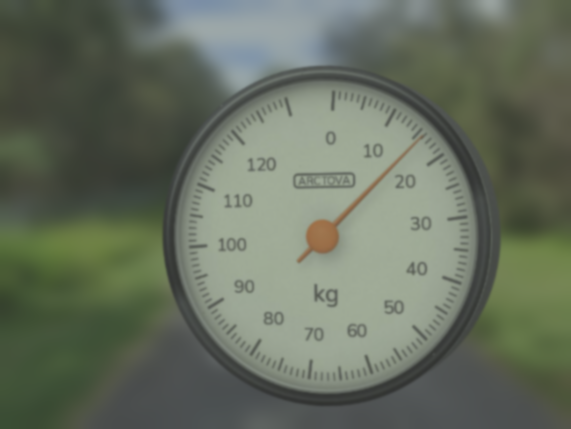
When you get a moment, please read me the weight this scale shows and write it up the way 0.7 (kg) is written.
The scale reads 16 (kg)
